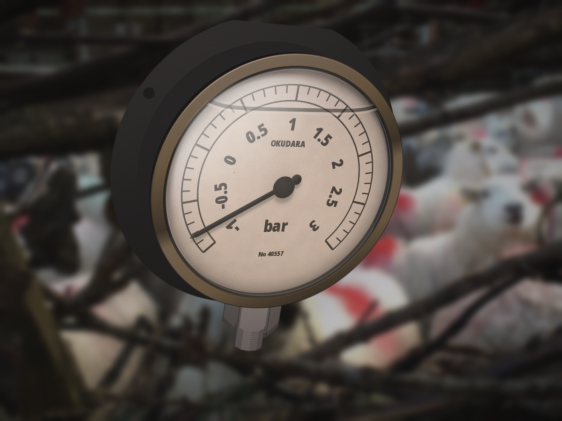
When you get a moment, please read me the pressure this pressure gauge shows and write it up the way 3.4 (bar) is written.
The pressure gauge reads -0.8 (bar)
